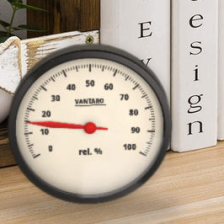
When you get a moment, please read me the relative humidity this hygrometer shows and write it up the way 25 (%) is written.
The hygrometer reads 15 (%)
